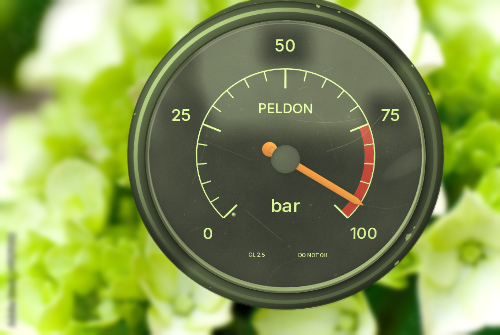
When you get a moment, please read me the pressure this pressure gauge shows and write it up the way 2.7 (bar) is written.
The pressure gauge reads 95 (bar)
